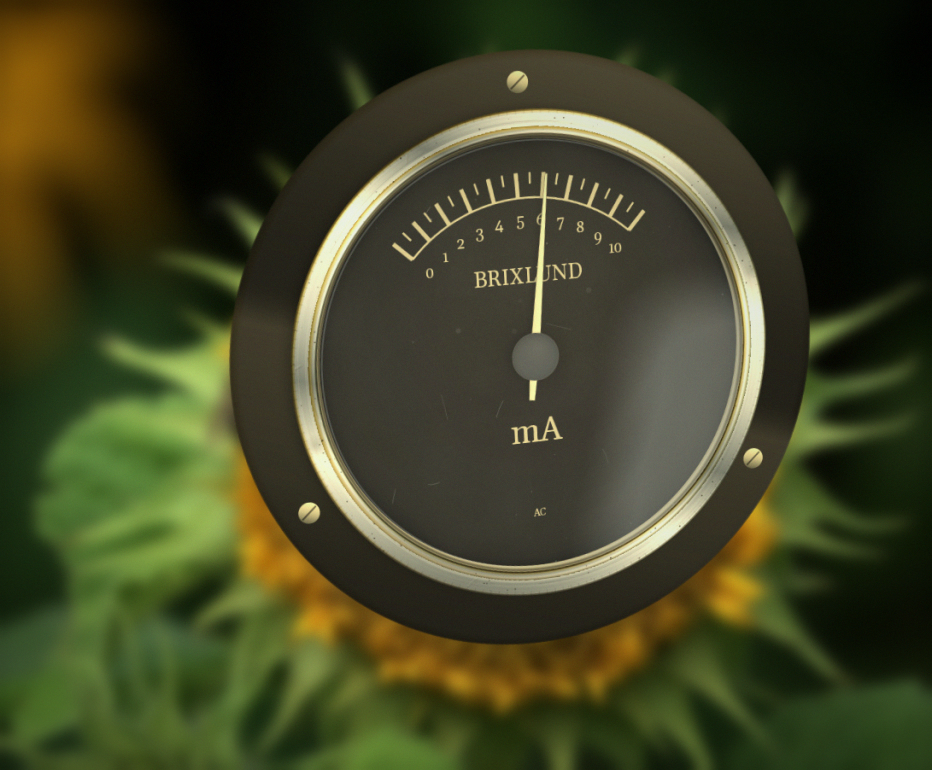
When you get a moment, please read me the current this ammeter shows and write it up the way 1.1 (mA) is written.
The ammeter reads 6 (mA)
